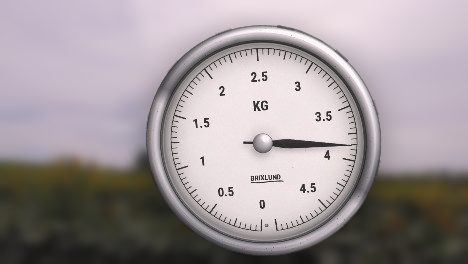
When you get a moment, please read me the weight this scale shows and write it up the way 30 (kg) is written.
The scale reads 3.85 (kg)
